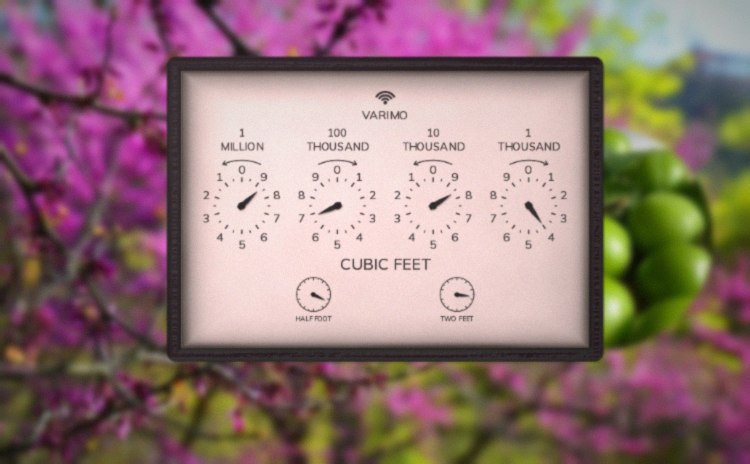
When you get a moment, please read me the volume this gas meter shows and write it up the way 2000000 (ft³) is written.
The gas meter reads 868400 (ft³)
